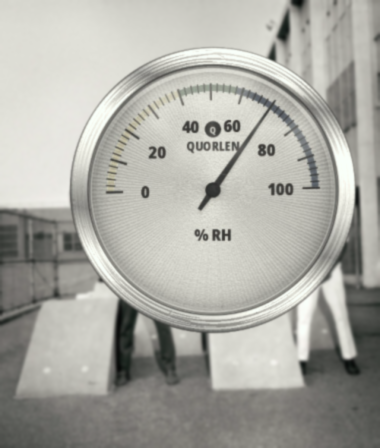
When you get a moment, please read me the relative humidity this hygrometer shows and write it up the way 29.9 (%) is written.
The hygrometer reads 70 (%)
